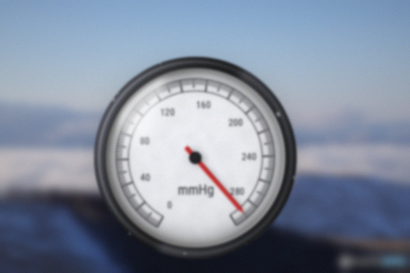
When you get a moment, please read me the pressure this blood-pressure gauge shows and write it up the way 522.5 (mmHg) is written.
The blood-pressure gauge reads 290 (mmHg)
